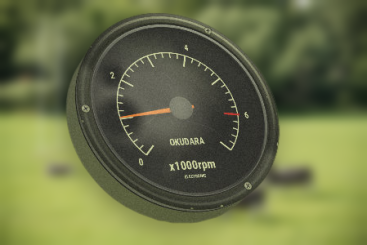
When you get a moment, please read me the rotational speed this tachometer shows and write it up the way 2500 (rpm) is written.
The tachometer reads 1000 (rpm)
